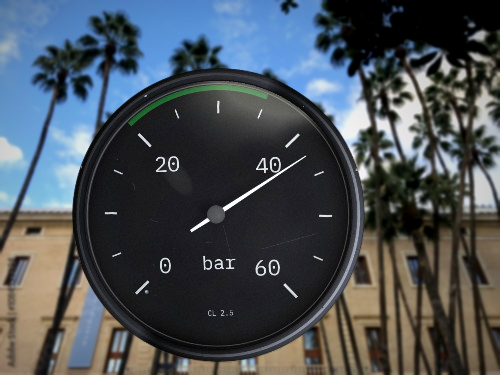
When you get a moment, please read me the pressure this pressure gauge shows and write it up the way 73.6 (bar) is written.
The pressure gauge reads 42.5 (bar)
